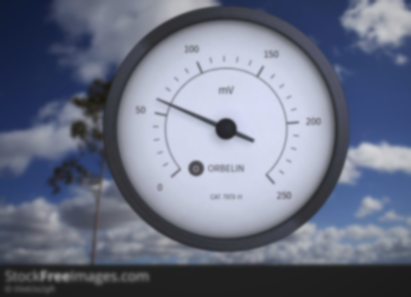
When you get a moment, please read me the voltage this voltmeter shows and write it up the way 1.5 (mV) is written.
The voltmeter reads 60 (mV)
